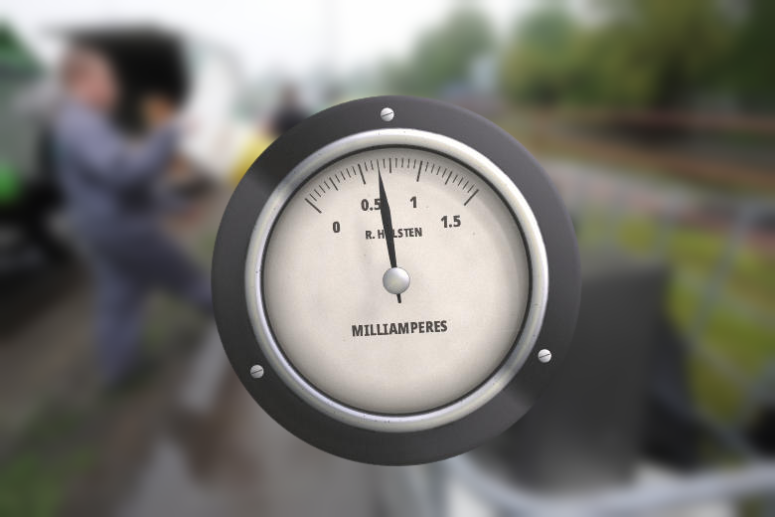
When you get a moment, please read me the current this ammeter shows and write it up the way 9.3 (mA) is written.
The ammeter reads 0.65 (mA)
